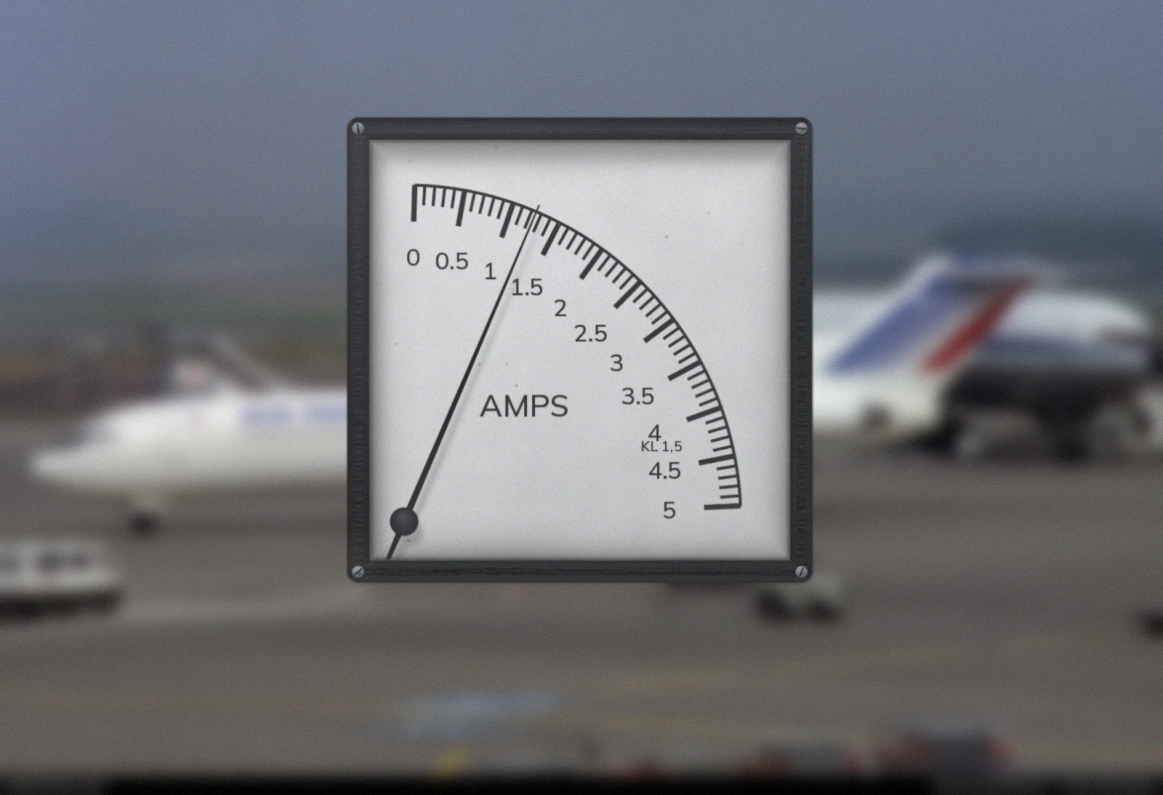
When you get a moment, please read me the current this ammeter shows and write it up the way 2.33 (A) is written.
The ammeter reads 1.25 (A)
